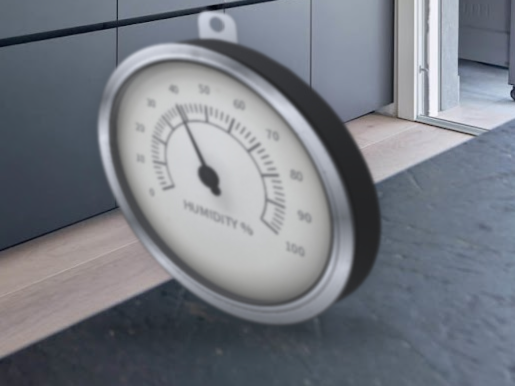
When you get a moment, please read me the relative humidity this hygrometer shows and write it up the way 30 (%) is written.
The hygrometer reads 40 (%)
